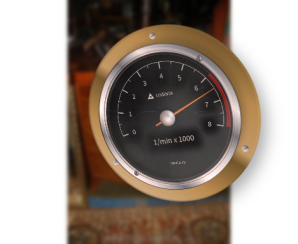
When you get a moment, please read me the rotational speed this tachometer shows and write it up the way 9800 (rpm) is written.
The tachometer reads 6500 (rpm)
